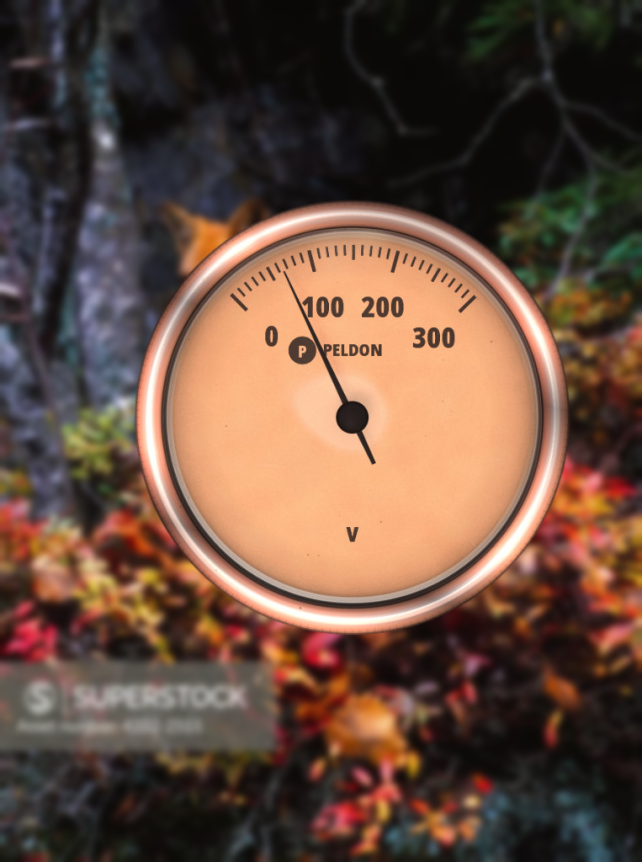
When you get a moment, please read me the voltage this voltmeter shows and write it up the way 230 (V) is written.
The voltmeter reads 65 (V)
